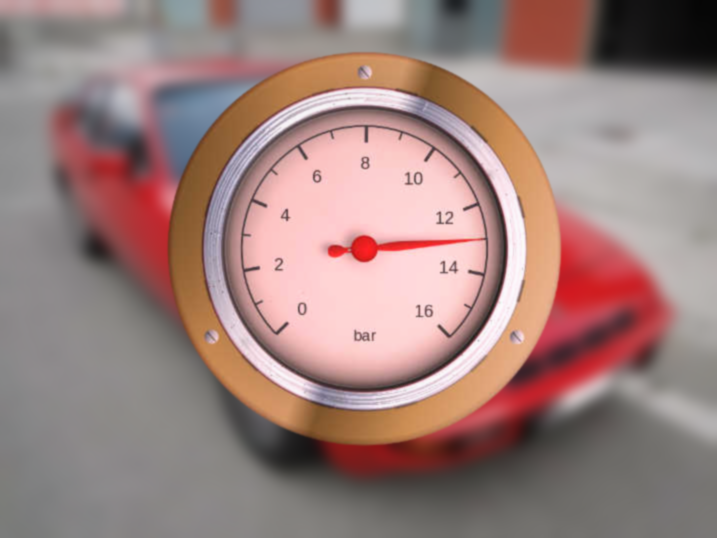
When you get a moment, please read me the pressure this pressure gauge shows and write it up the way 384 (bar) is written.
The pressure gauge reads 13 (bar)
